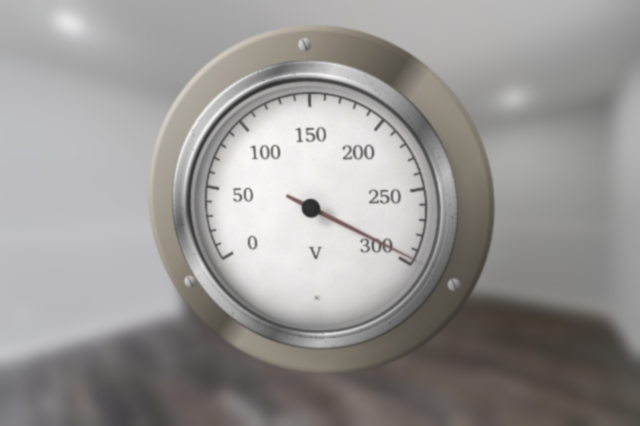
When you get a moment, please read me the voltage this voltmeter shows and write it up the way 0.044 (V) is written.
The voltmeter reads 295 (V)
